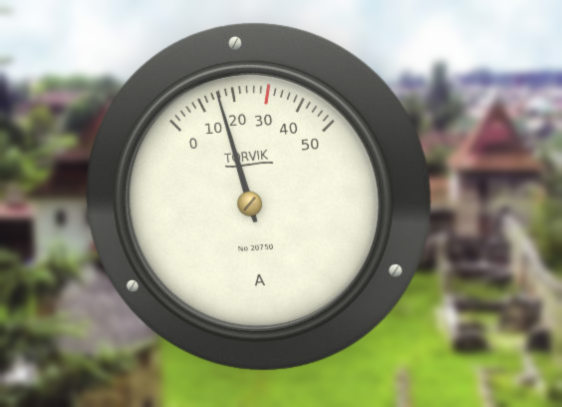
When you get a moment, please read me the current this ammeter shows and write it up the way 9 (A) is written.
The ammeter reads 16 (A)
